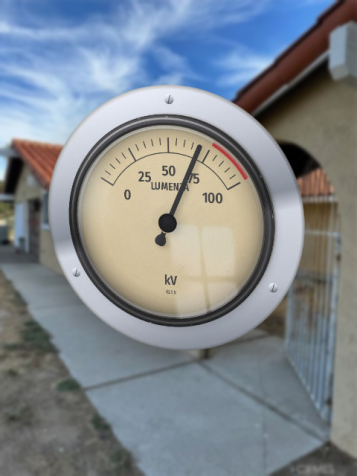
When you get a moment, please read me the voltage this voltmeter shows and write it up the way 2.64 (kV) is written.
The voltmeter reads 70 (kV)
